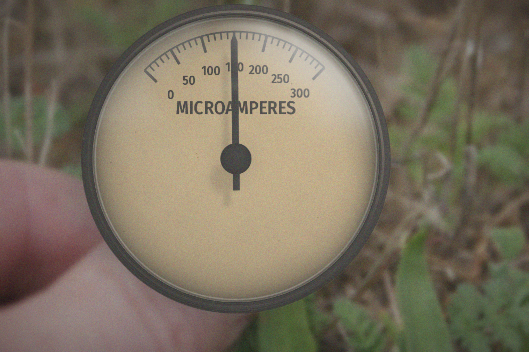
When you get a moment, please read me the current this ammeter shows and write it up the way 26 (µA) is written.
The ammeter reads 150 (µA)
